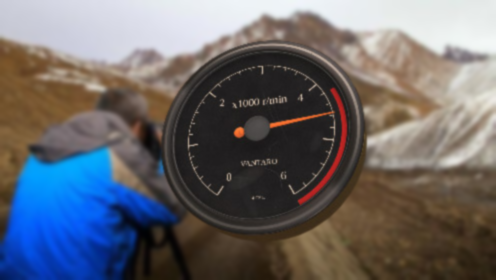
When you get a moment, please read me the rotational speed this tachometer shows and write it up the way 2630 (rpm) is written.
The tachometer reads 4600 (rpm)
